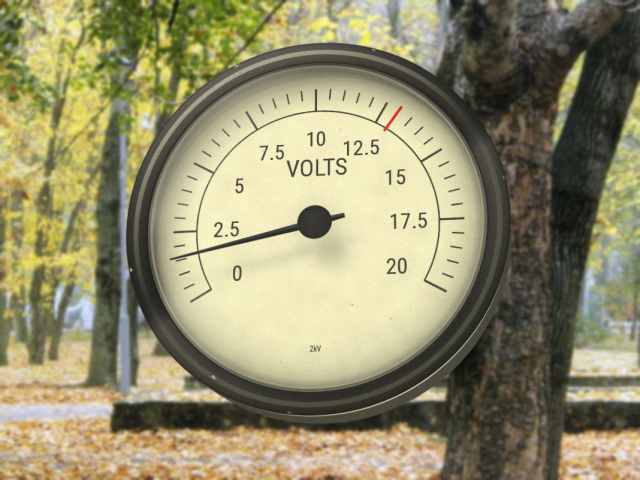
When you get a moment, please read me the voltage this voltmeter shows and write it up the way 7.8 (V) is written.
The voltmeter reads 1.5 (V)
